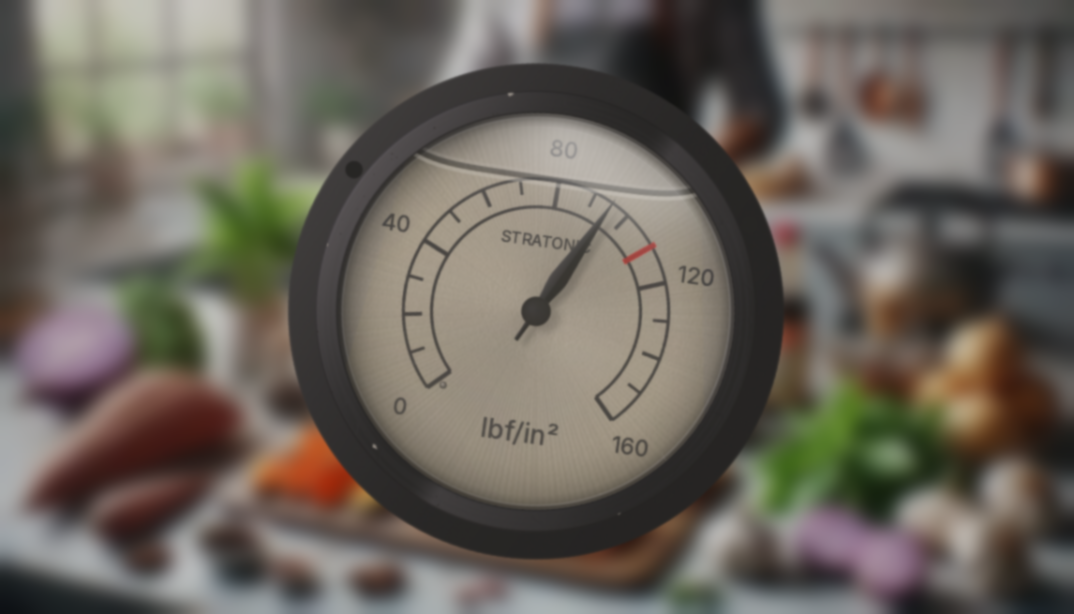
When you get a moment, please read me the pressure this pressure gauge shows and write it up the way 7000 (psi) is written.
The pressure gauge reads 95 (psi)
